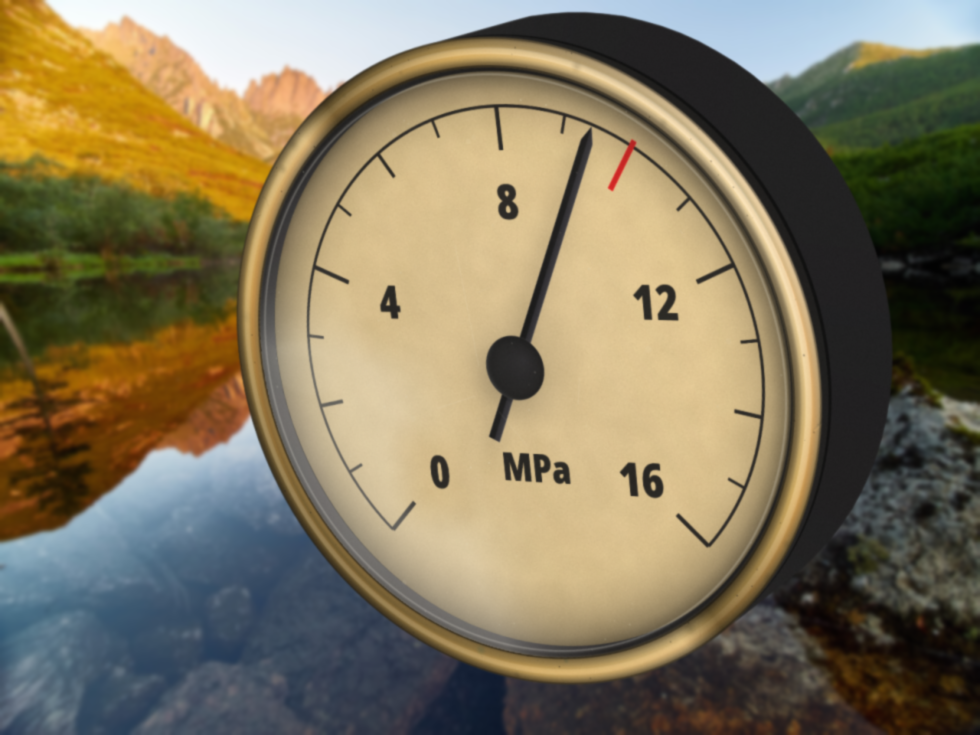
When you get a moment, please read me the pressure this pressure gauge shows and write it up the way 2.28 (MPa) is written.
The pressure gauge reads 9.5 (MPa)
